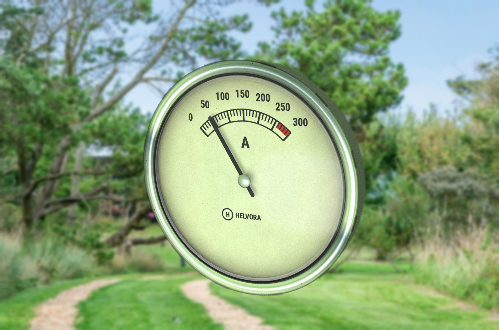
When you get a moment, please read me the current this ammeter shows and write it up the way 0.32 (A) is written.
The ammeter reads 50 (A)
